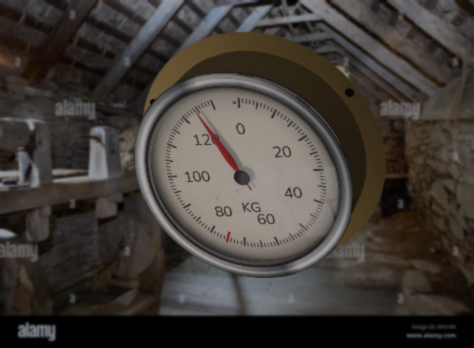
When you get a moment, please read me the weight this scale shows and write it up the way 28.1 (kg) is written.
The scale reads 125 (kg)
